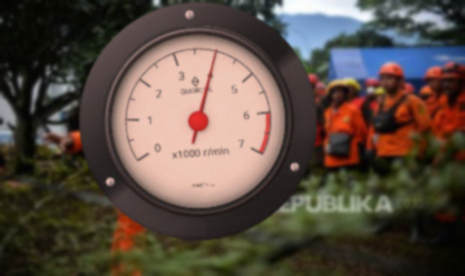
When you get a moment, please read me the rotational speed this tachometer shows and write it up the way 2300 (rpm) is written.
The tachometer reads 4000 (rpm)
